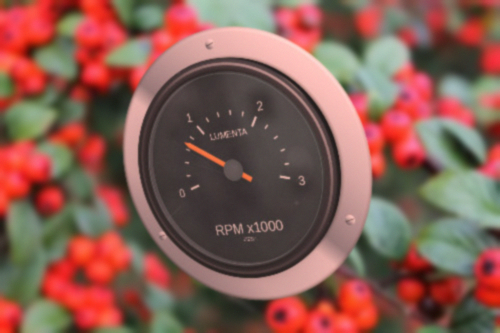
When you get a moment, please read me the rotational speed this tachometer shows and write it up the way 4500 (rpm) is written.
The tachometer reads 700 (rpm)
